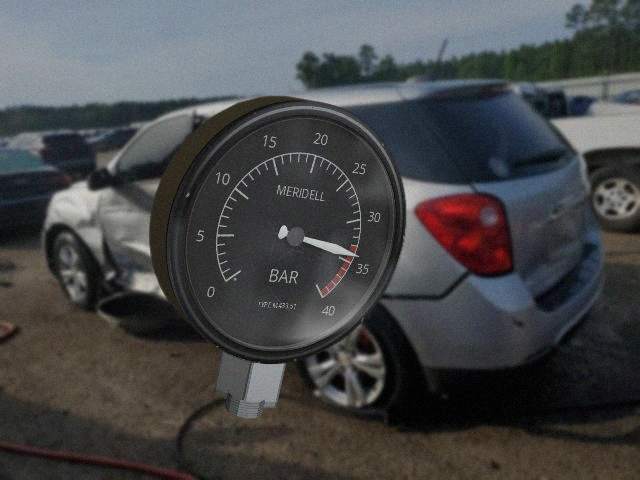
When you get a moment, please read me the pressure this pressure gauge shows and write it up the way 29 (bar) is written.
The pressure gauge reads 34 (bar)
